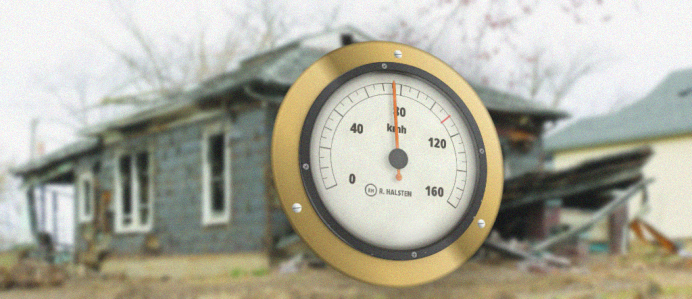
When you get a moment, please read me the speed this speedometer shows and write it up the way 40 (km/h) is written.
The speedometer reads 75 (km/h)
